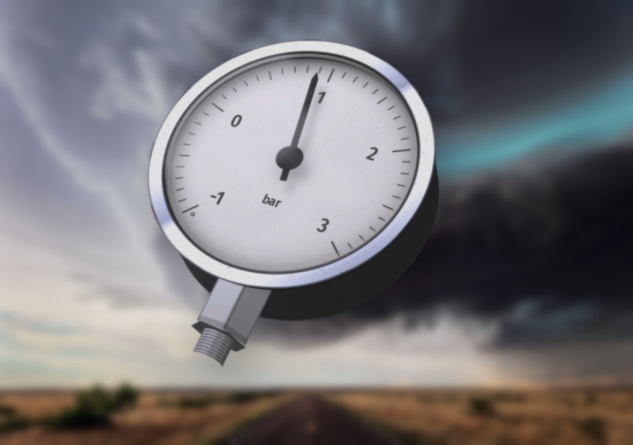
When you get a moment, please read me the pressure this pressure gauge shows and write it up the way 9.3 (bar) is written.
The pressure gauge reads 0.9 (bar)
